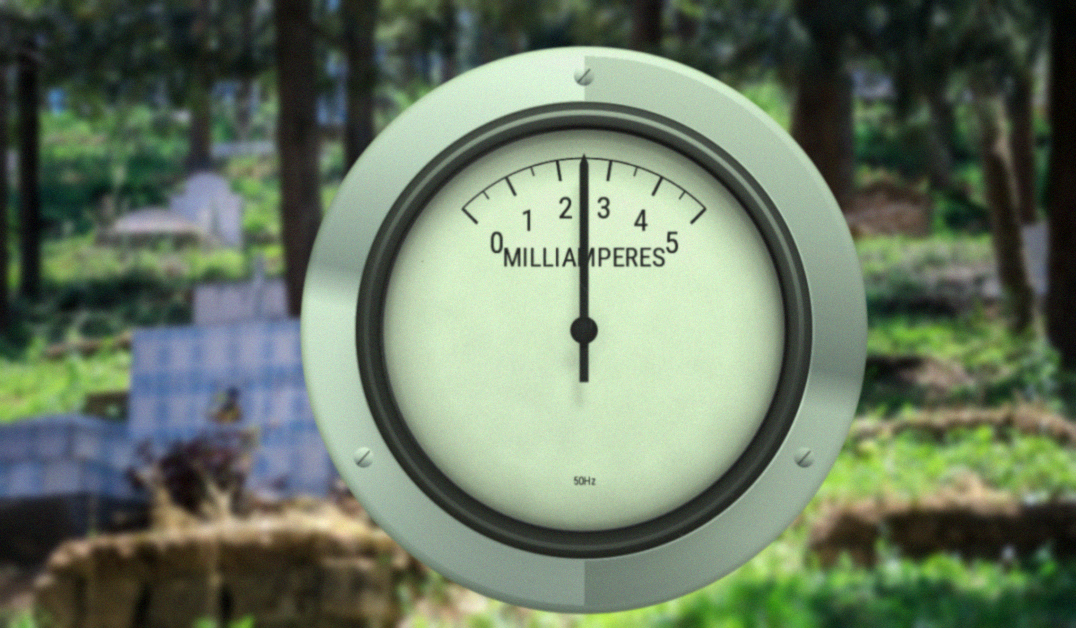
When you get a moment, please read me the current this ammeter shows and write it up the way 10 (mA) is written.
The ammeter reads 2.5 (mA)
